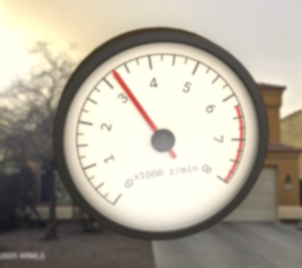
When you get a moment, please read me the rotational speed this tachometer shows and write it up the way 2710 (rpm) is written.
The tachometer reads 3250 (rpm)
